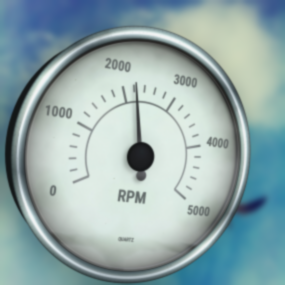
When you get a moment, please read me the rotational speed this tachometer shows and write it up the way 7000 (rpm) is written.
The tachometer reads 2200 (rpm)
